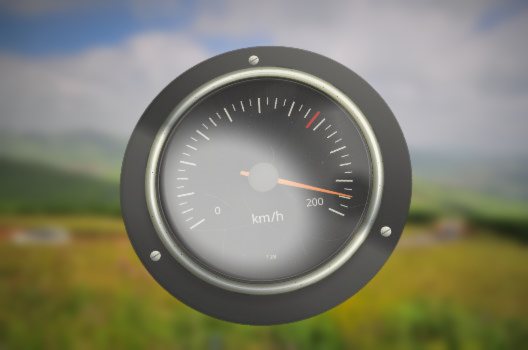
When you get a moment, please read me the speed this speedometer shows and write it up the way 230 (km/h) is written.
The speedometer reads 190 (km/h)
